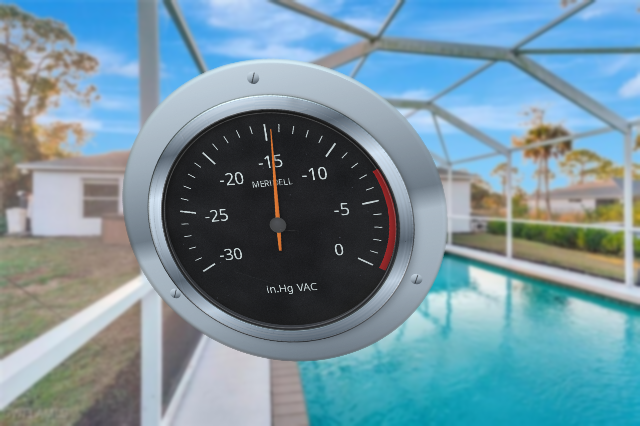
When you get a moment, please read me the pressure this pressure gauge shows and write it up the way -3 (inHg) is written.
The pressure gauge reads -14.5 (inHg)
